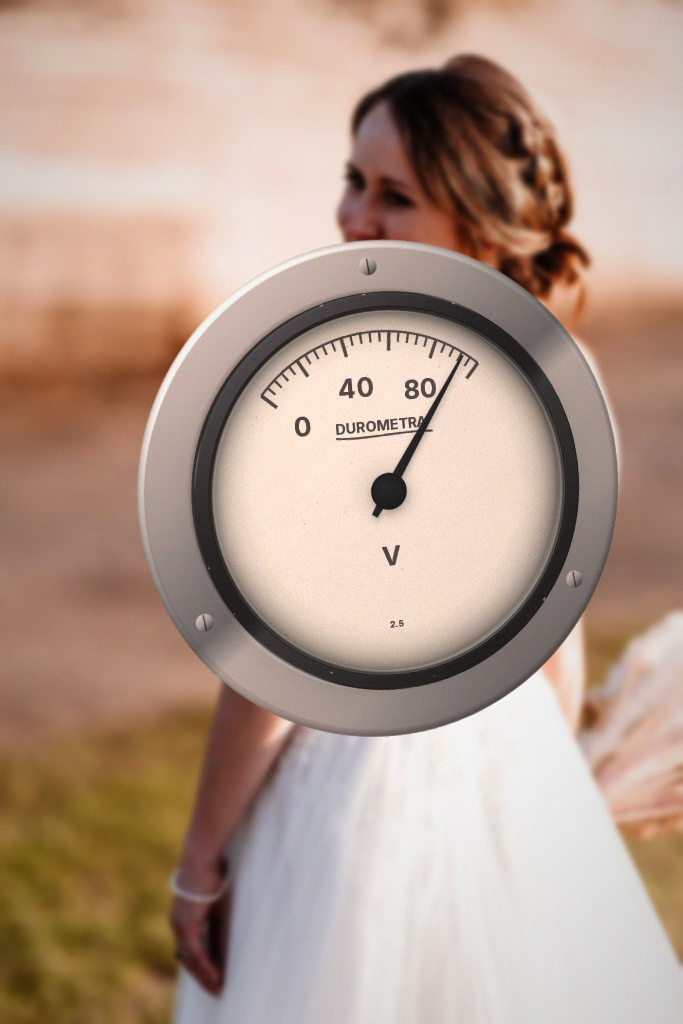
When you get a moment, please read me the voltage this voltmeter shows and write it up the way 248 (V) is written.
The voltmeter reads 92 (V)
